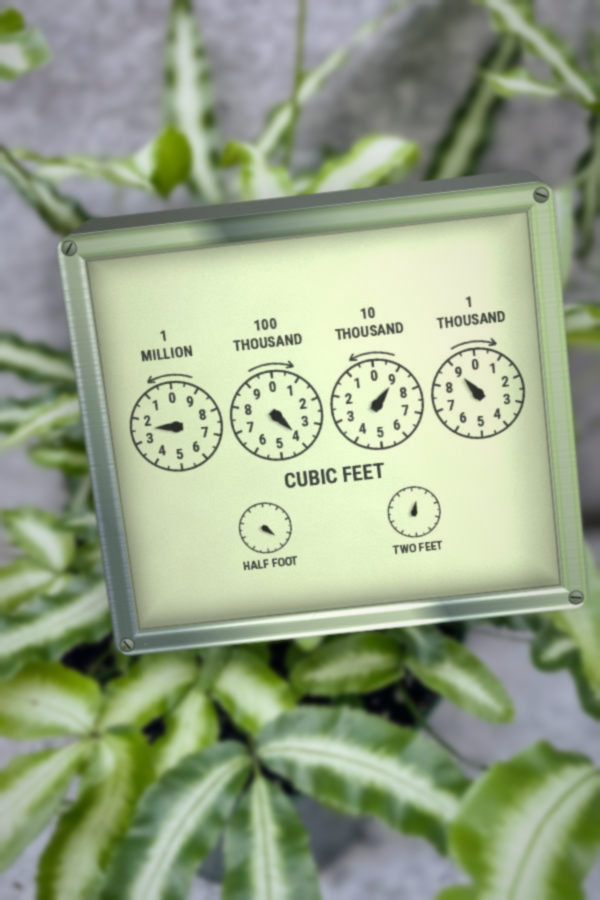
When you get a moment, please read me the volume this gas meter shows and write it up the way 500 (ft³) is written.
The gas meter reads 238900 (ft³)
